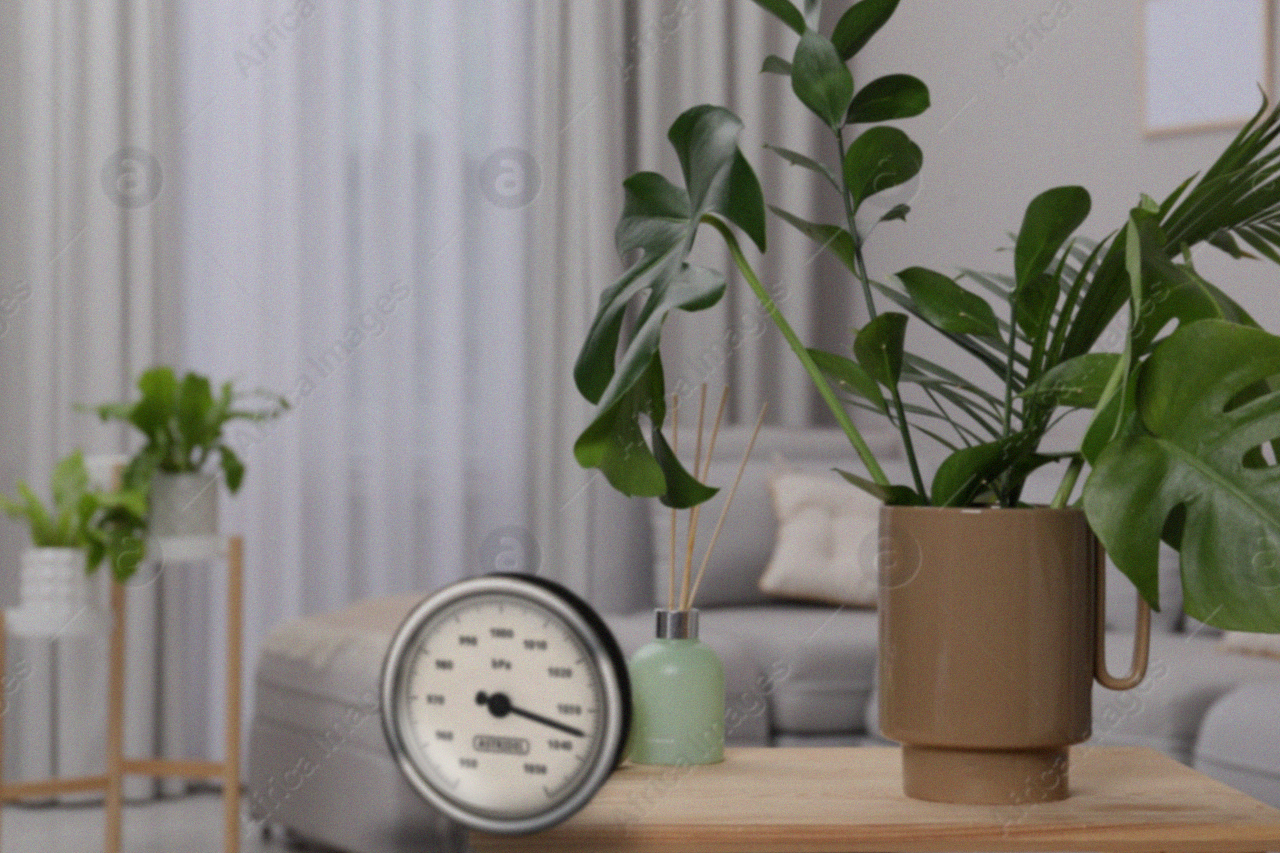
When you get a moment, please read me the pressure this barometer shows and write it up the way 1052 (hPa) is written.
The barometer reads 1035 (hPa)
